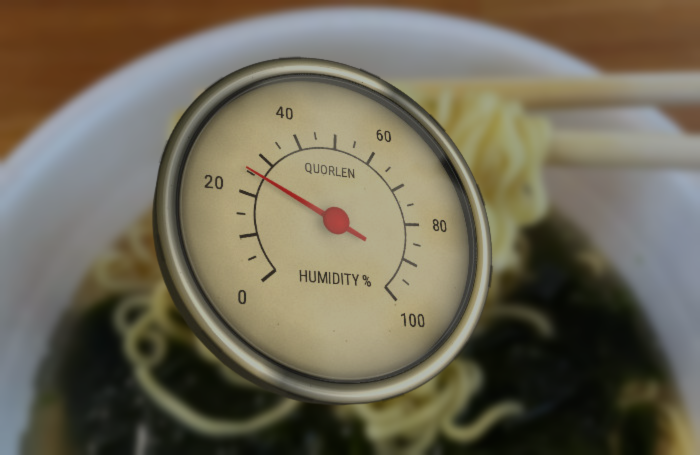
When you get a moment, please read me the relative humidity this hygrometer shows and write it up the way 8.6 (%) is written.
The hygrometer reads 25 (%)
